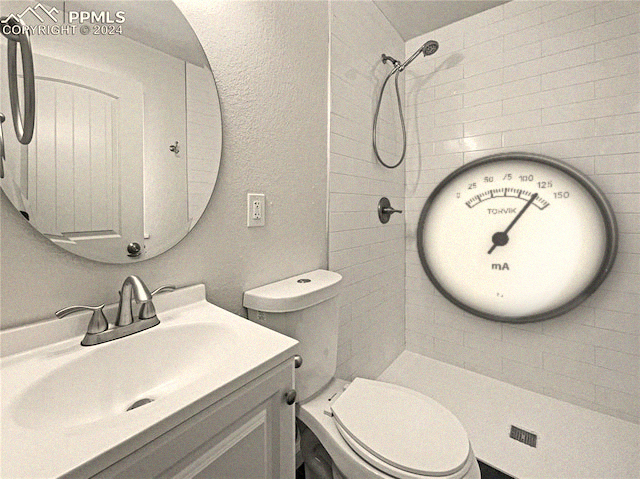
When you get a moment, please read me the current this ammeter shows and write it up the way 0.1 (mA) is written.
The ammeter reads 125 (mA)
